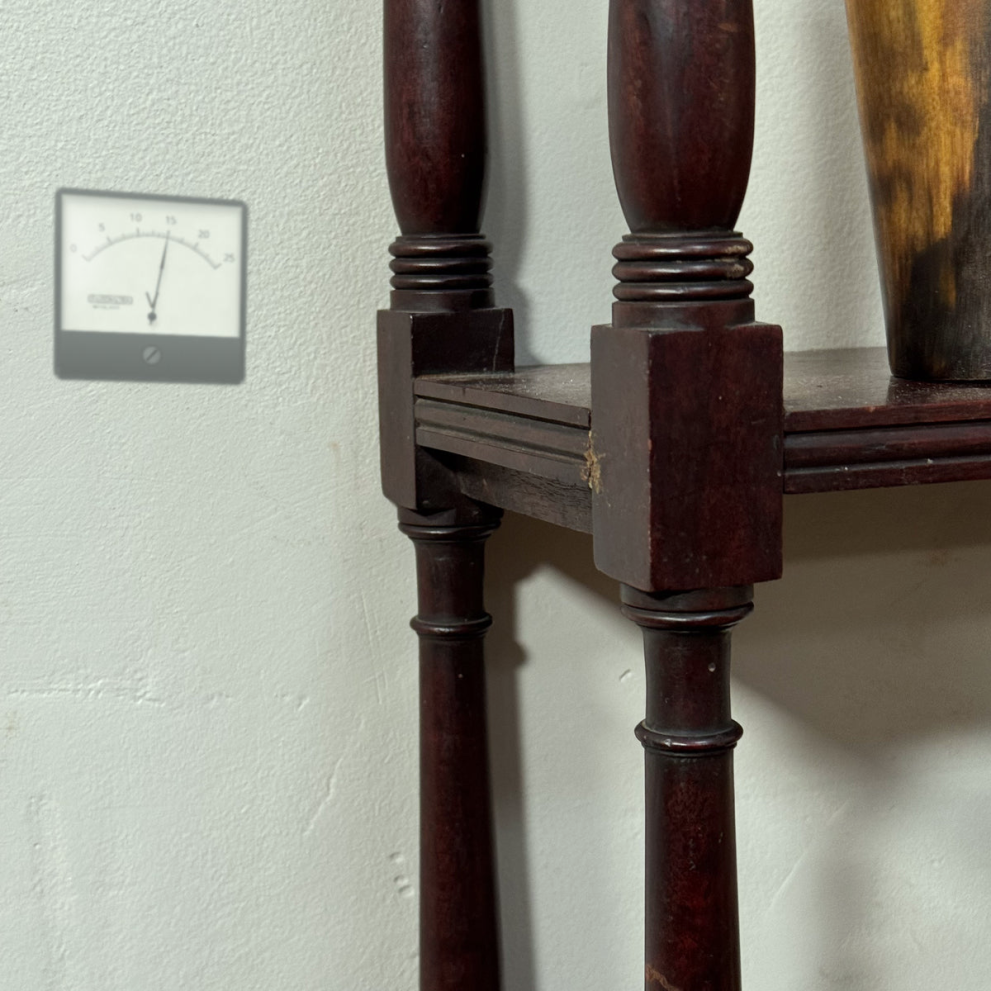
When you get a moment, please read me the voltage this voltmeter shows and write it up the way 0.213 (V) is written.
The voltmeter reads 15 (V)
